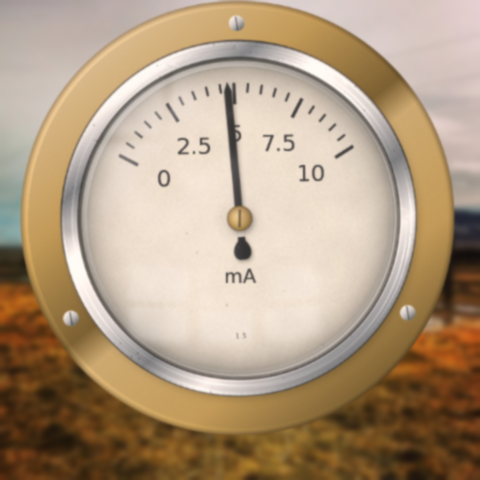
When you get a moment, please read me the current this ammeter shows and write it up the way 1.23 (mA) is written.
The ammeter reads 4.75 (mA)
